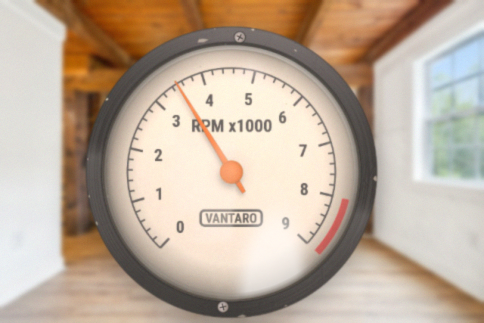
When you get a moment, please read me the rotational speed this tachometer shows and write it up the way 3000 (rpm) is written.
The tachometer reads 3500 (rpm)
